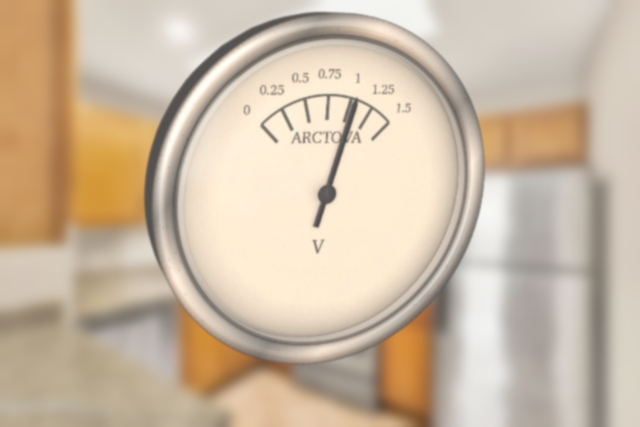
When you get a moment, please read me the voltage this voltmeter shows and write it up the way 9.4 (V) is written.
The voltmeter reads 1 (V)
